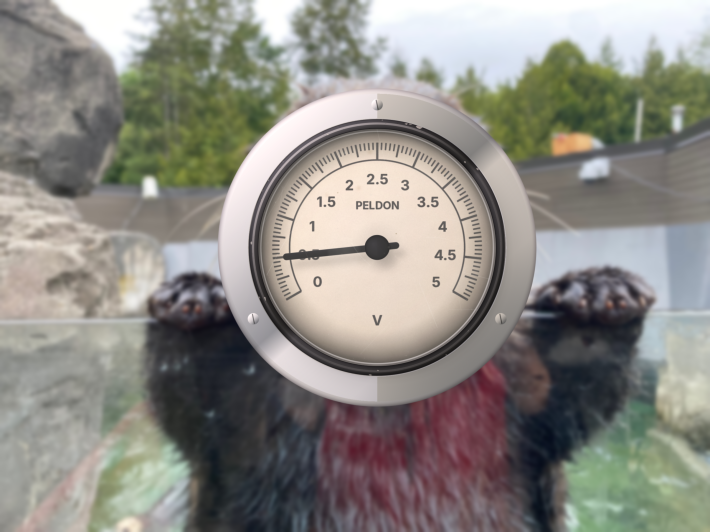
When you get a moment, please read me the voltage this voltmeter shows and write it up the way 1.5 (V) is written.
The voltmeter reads 0.5 (V)
